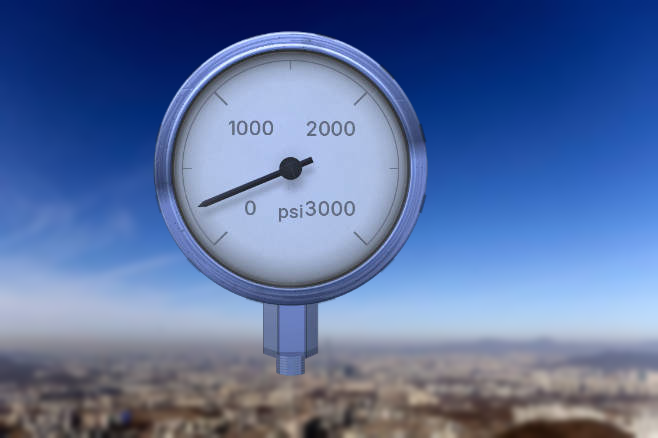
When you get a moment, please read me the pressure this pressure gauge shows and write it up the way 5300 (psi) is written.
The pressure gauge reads 250 (psi)
